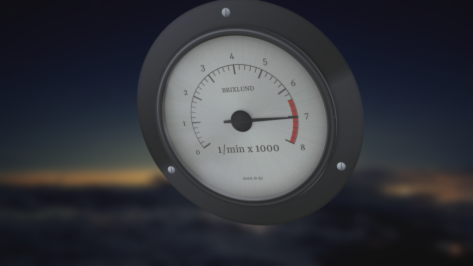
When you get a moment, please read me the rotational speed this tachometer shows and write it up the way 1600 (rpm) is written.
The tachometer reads 7000 (rpm)
